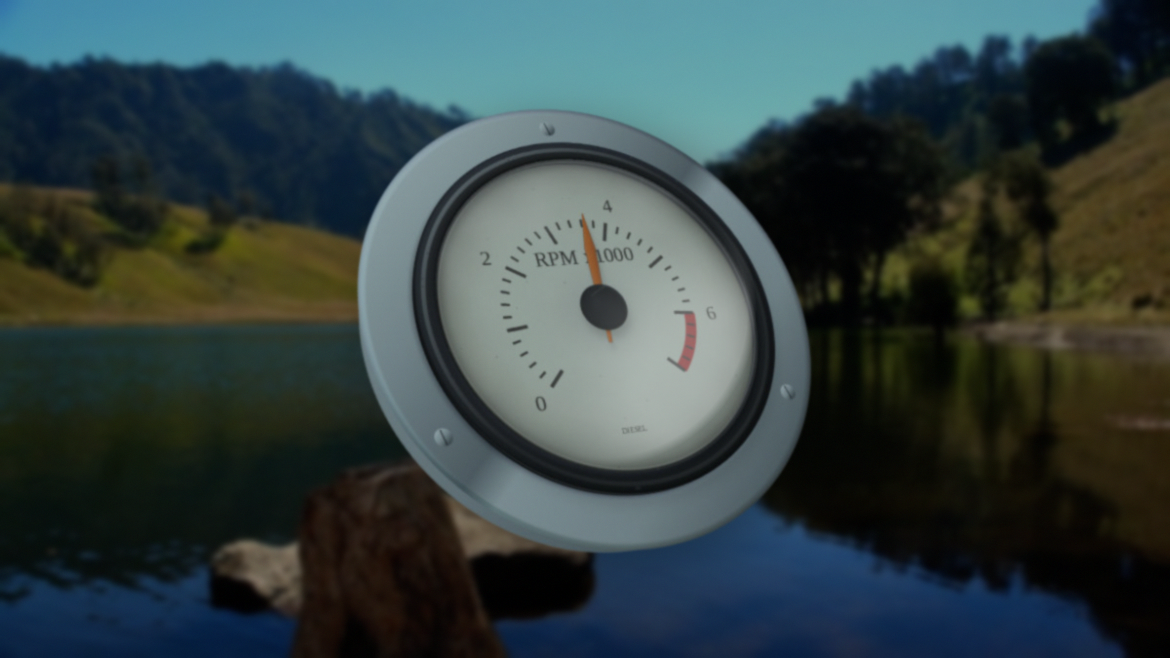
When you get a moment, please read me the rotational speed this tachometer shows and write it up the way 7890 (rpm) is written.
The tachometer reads 3600 (rpm)
